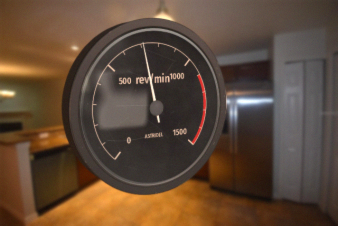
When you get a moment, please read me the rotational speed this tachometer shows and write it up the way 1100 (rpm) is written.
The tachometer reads 700 (rpm)
